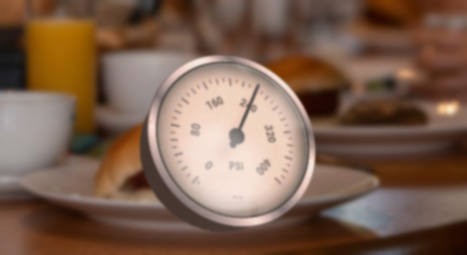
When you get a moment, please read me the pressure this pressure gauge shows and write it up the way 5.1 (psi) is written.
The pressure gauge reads 240 (psi)
